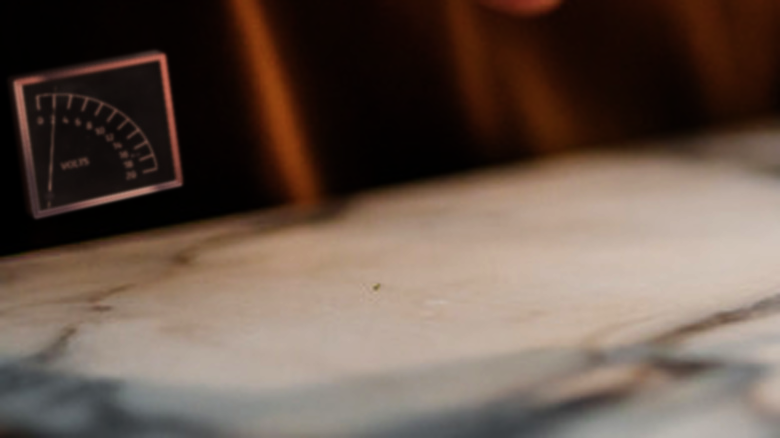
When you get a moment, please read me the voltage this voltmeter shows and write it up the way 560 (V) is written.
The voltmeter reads 2 (V)
